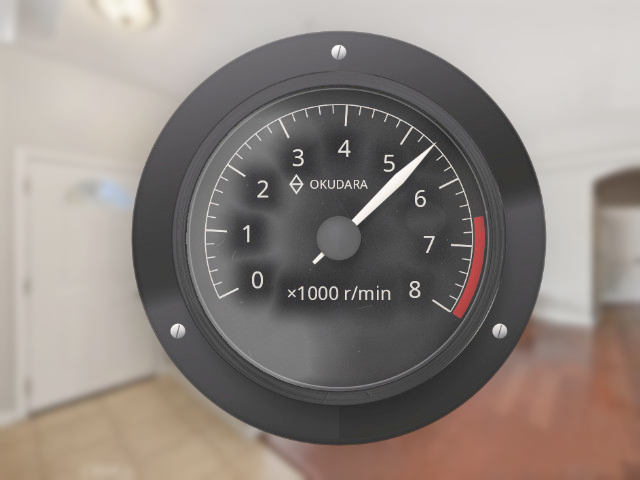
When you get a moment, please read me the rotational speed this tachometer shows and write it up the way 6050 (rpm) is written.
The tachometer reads 5400 (rpm)
